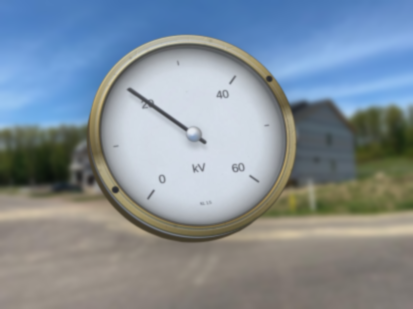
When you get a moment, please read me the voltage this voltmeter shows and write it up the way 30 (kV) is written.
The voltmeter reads 20 (kV)
